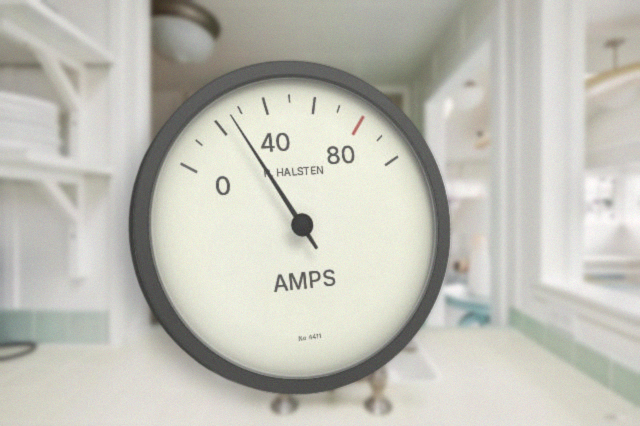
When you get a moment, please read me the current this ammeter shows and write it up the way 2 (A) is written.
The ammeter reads 25 (A)
